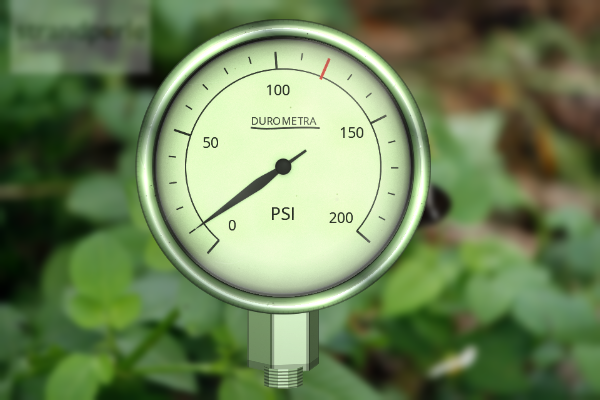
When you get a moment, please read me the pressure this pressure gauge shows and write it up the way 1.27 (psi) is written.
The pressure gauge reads 10 (psi)
